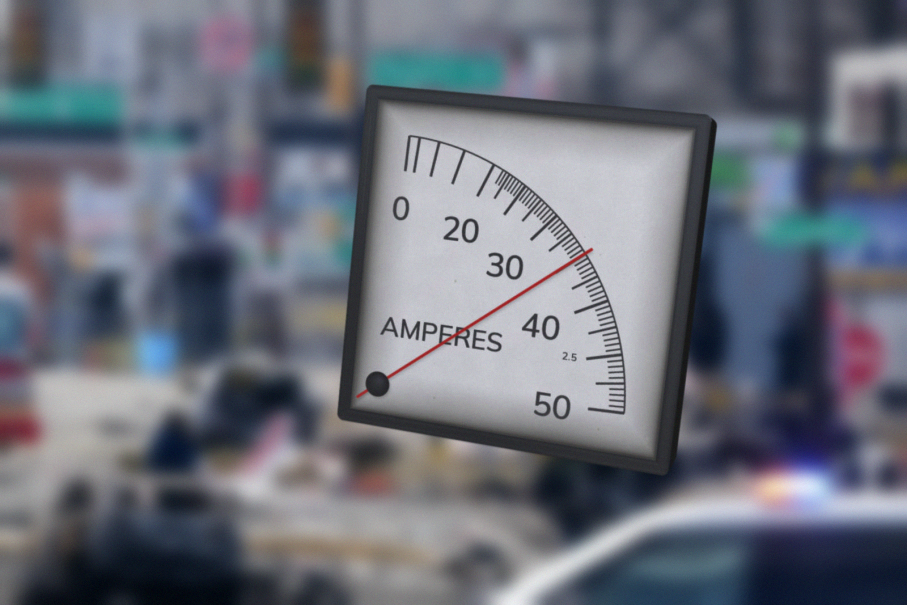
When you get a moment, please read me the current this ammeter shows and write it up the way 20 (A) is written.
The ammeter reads 35 (A)
